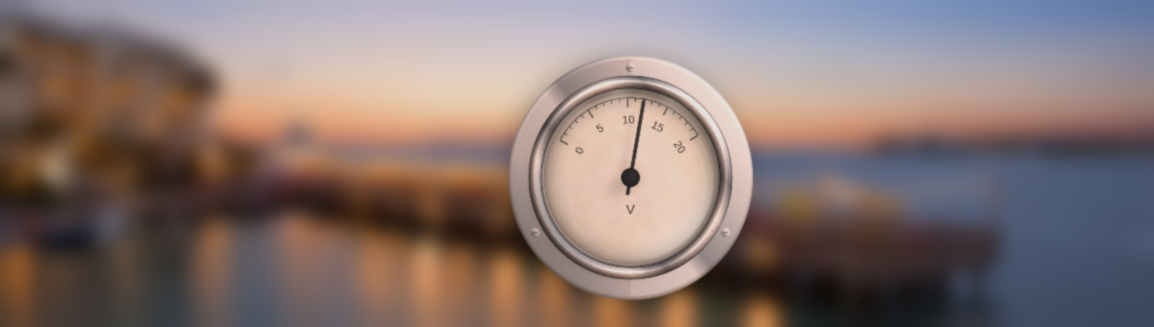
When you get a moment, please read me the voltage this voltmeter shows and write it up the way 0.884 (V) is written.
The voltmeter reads 12 (V)
